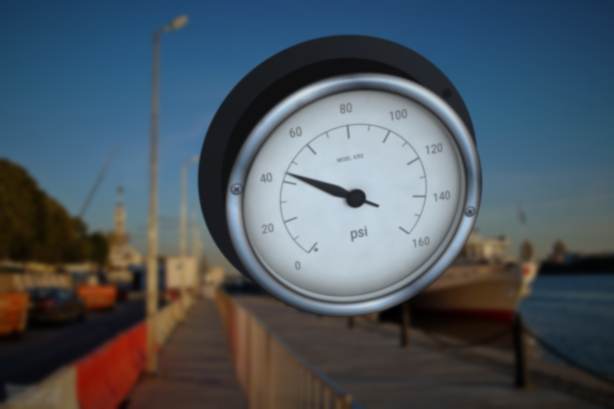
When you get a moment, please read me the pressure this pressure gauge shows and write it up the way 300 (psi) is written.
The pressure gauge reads 45 (psi)
